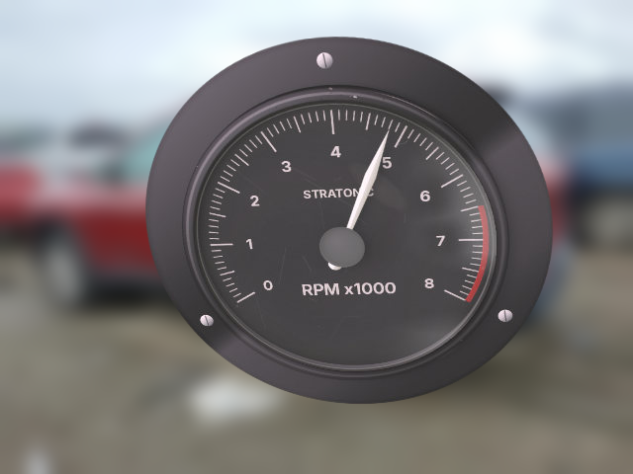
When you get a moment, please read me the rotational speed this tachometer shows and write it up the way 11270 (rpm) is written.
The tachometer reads 4800 (rpm)
